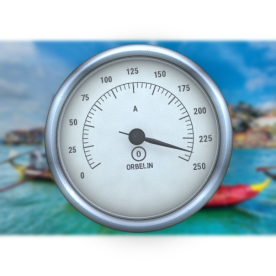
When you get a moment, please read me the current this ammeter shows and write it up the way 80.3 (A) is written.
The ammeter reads 240 (A)
